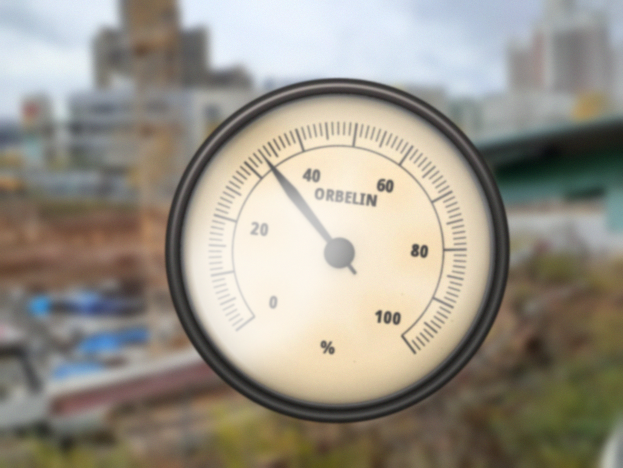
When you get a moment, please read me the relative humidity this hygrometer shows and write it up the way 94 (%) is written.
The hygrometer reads 33 (%)
